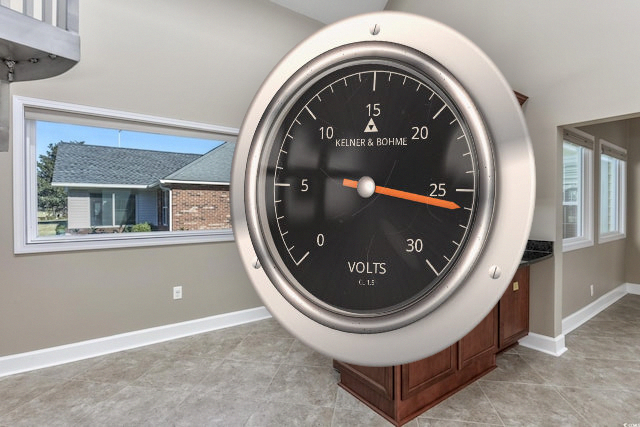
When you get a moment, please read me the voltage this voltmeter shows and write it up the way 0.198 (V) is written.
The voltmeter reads 26 (V)
